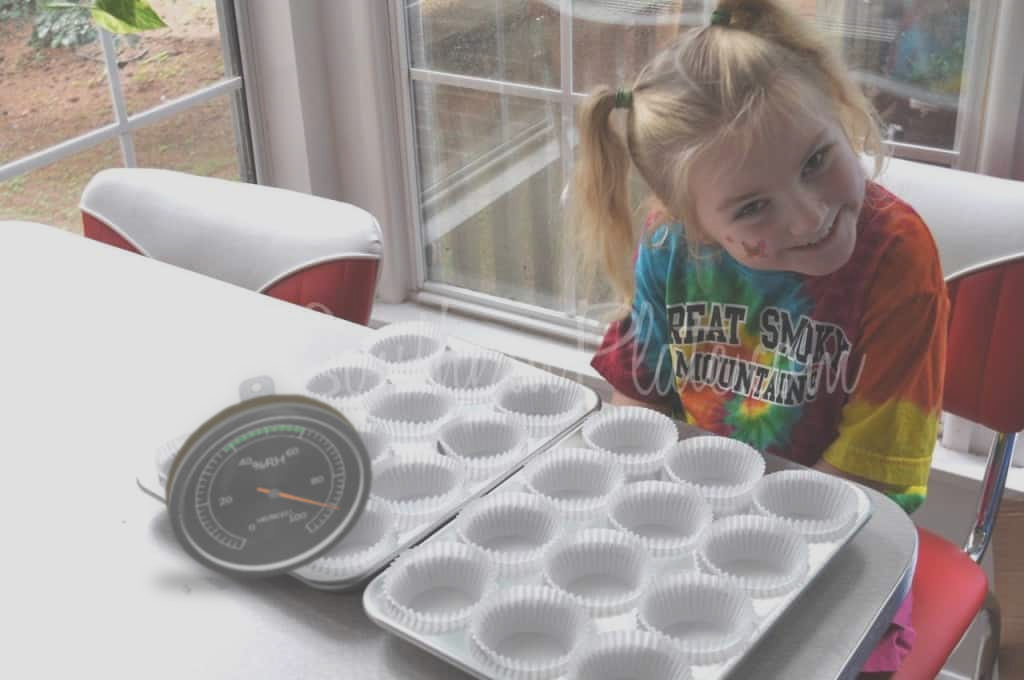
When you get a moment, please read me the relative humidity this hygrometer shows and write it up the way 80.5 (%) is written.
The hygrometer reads 90 (%)
